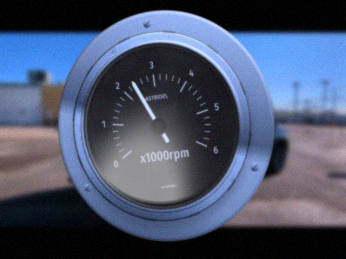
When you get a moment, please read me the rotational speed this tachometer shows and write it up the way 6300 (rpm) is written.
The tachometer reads 2400 (rpm)
